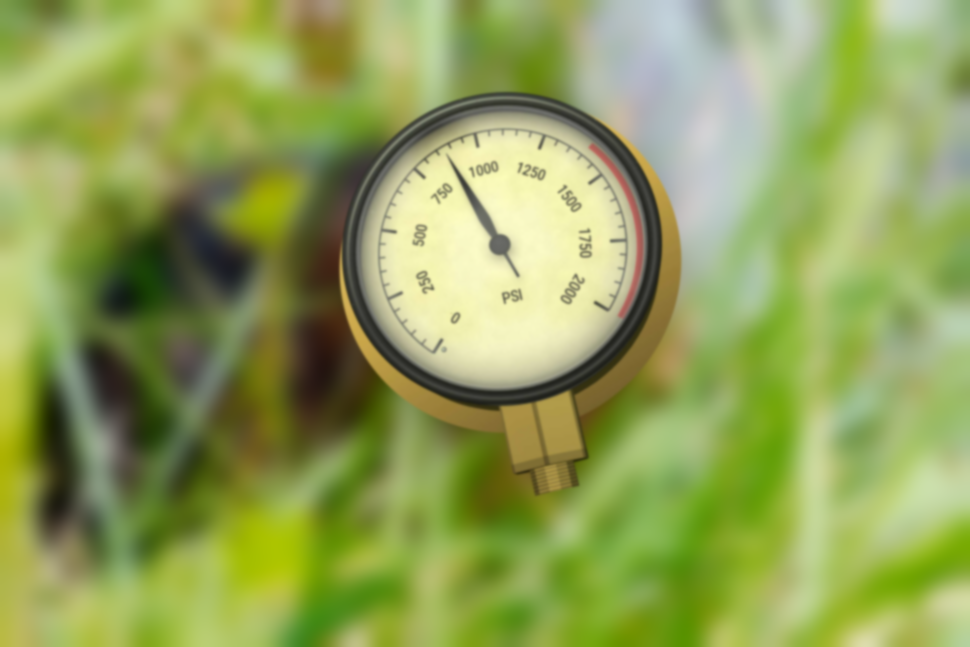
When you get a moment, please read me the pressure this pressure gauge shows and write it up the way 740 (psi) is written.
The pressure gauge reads 875 (psi)
